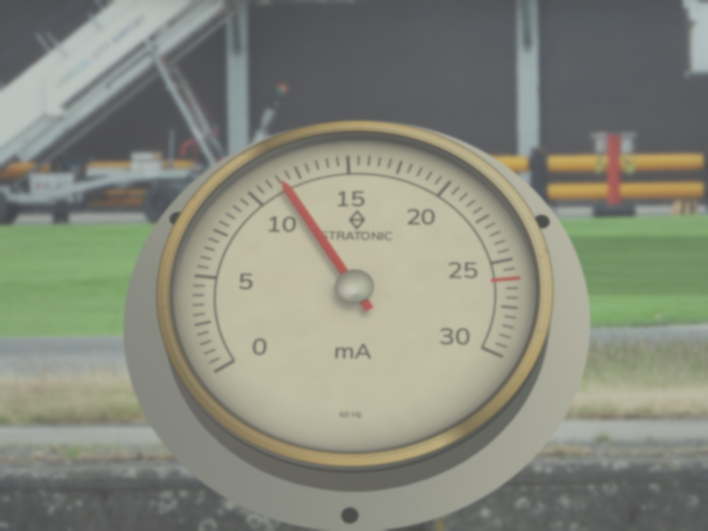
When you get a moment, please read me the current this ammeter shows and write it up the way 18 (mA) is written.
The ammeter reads 11.5 (mA)
